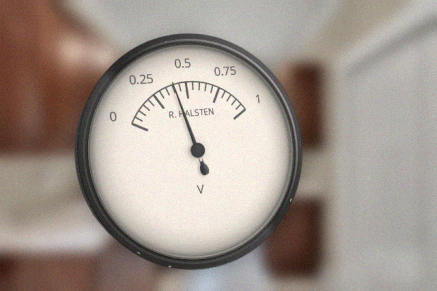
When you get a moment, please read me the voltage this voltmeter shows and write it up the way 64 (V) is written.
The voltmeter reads 0.4 (V)
